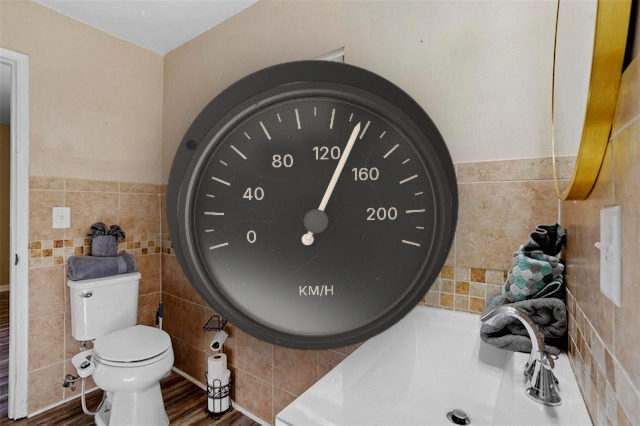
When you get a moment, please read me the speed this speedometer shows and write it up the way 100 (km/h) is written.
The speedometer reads 135 (km/h)
